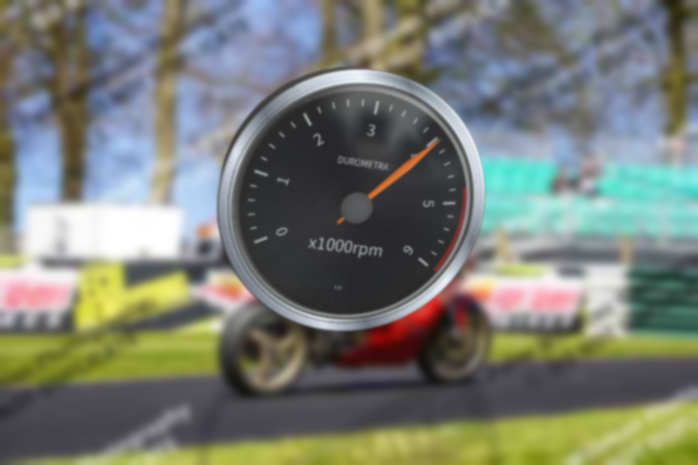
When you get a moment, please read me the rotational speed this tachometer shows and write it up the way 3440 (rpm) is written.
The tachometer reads 4000 (rpm)
